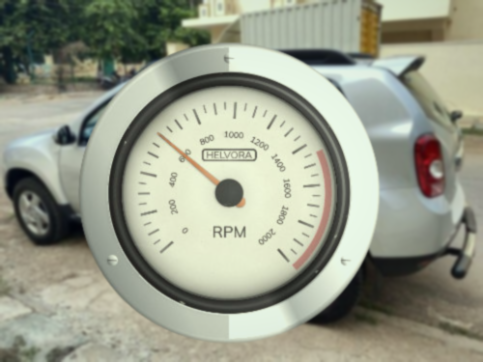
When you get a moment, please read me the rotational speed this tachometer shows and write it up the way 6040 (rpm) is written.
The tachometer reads 600 (rpm)
